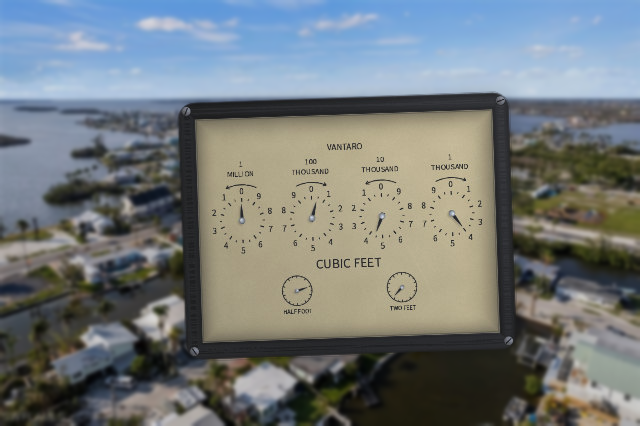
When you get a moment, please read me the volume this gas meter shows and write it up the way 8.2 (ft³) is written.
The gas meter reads 4400 (ft³)
